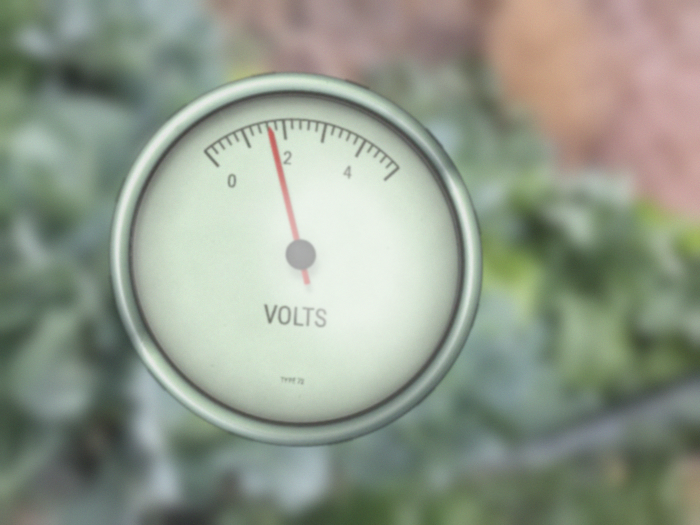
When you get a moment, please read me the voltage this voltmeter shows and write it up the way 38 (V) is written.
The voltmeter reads 1.6 (V)
